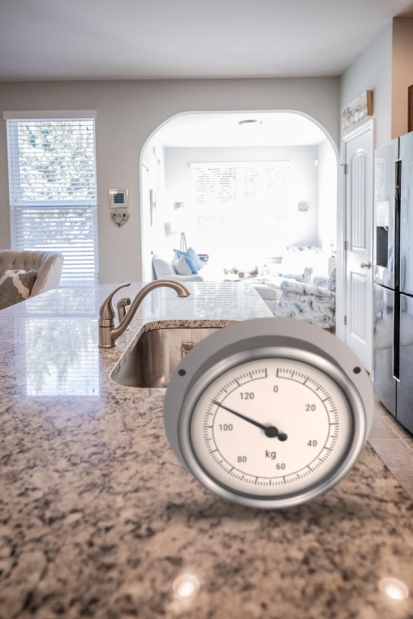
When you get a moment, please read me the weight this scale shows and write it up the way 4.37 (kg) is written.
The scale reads 110 (kg)
